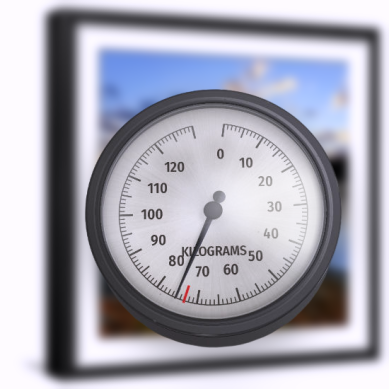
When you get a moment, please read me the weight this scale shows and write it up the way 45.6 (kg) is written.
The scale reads 75 (kg)
